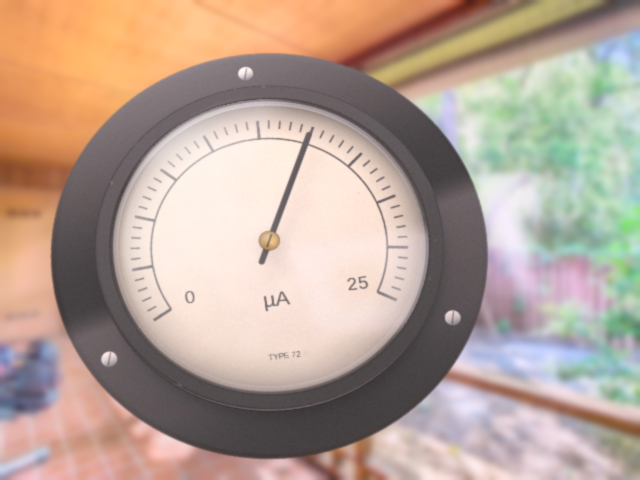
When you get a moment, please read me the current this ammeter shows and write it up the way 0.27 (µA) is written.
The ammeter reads 15 (µA)
